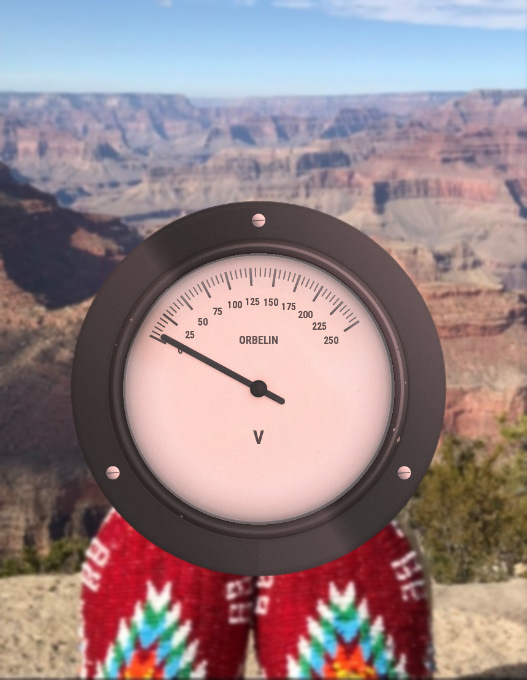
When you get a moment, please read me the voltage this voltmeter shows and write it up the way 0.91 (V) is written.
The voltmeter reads 5 (V)
